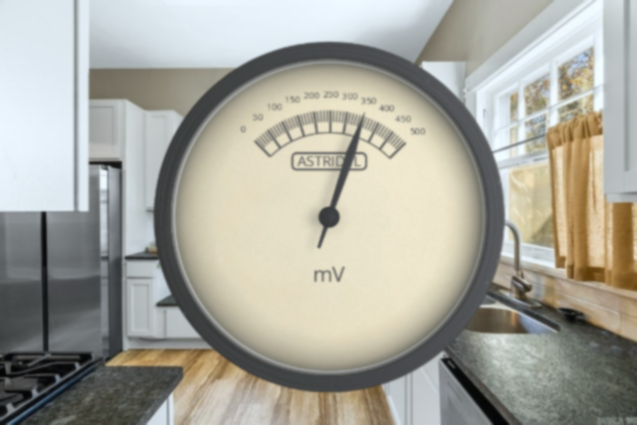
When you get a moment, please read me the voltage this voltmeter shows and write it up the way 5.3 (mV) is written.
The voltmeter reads 350 (mV)
